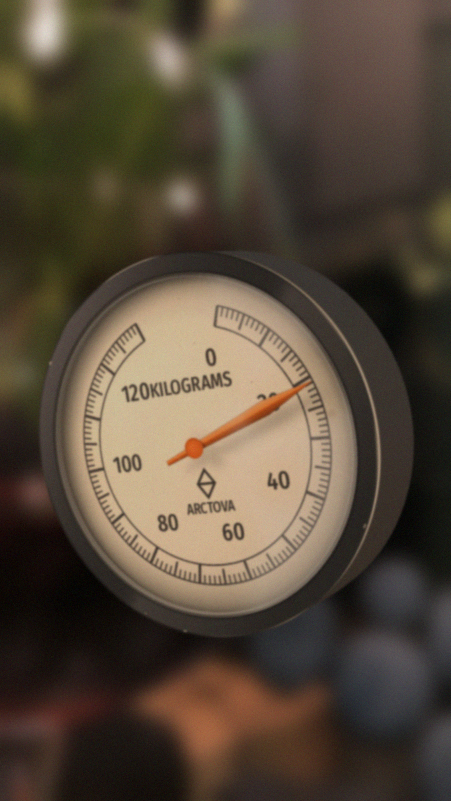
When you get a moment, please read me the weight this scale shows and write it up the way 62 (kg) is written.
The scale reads 21 (kg)
